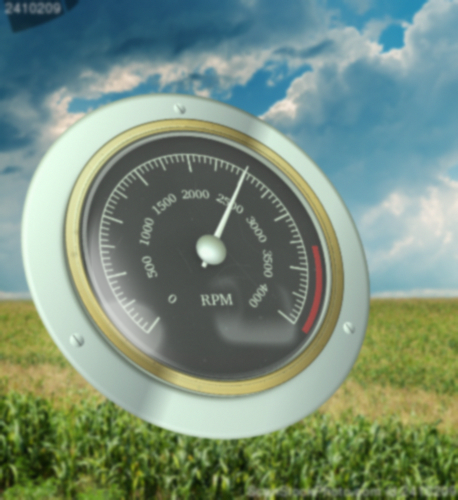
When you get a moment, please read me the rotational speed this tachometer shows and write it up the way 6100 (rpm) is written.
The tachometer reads 2500 (rpm)
